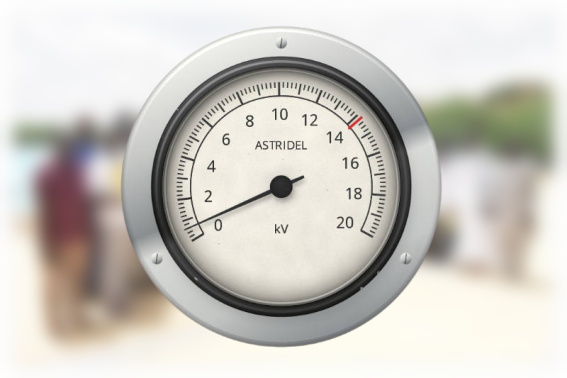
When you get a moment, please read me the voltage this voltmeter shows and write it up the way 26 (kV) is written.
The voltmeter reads 0.6 (kV)
